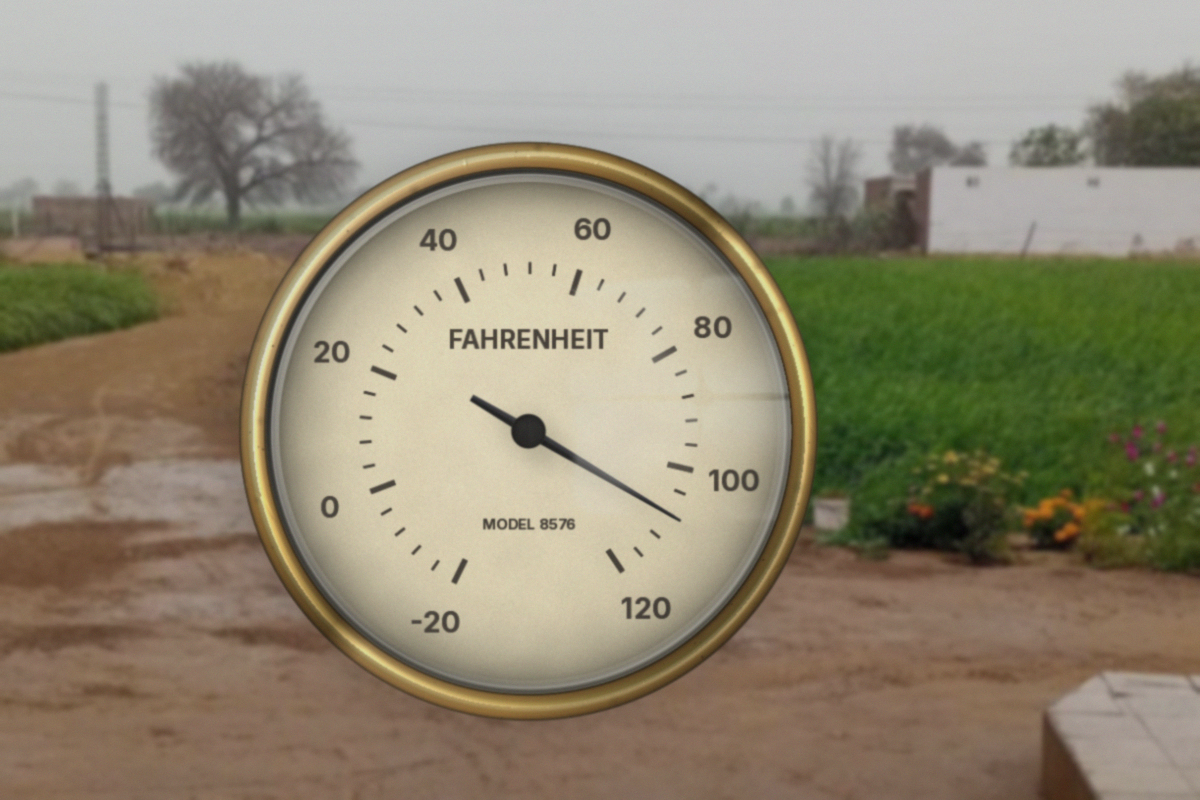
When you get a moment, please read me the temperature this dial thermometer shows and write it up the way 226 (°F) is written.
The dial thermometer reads 108 (°F)
